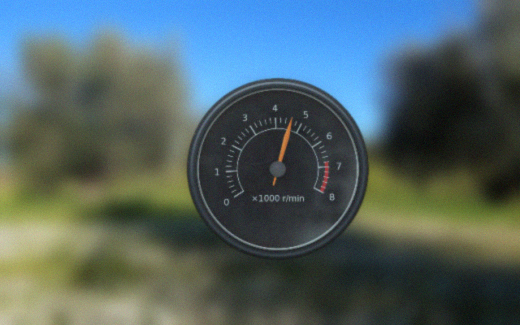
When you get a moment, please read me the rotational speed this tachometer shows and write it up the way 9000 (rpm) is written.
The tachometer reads 4600 (rpm)
